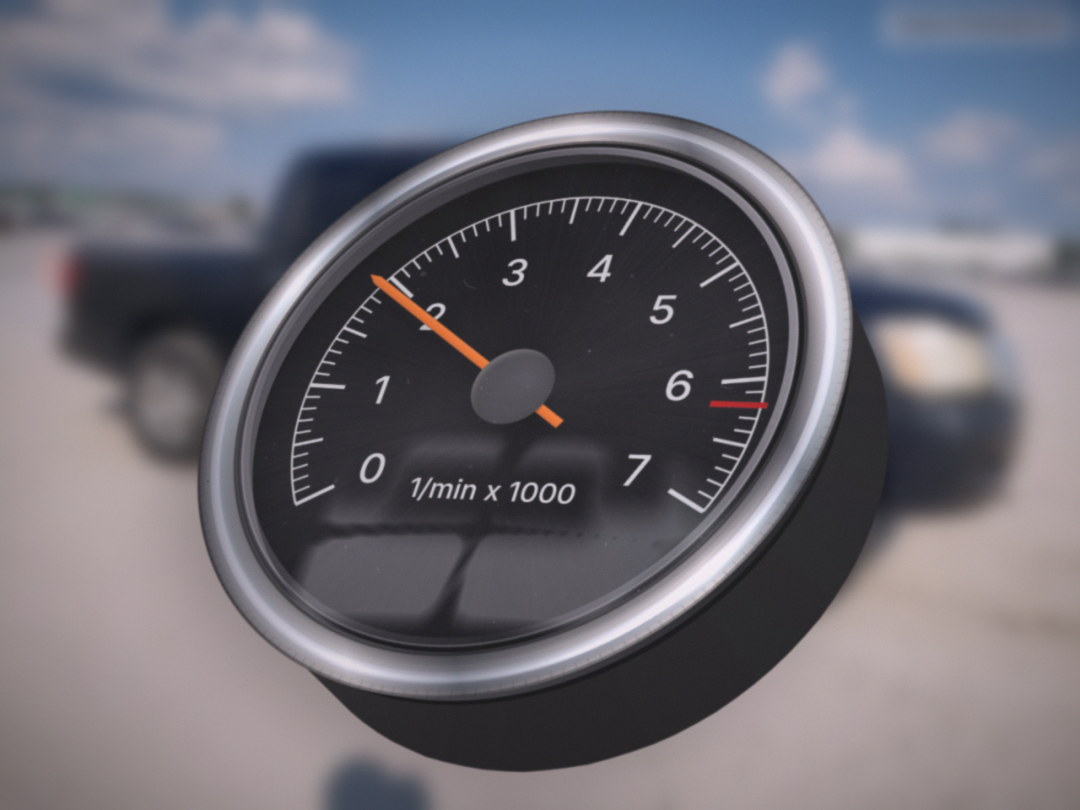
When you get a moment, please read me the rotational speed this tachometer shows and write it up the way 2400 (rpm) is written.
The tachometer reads 1900 (rpm)
